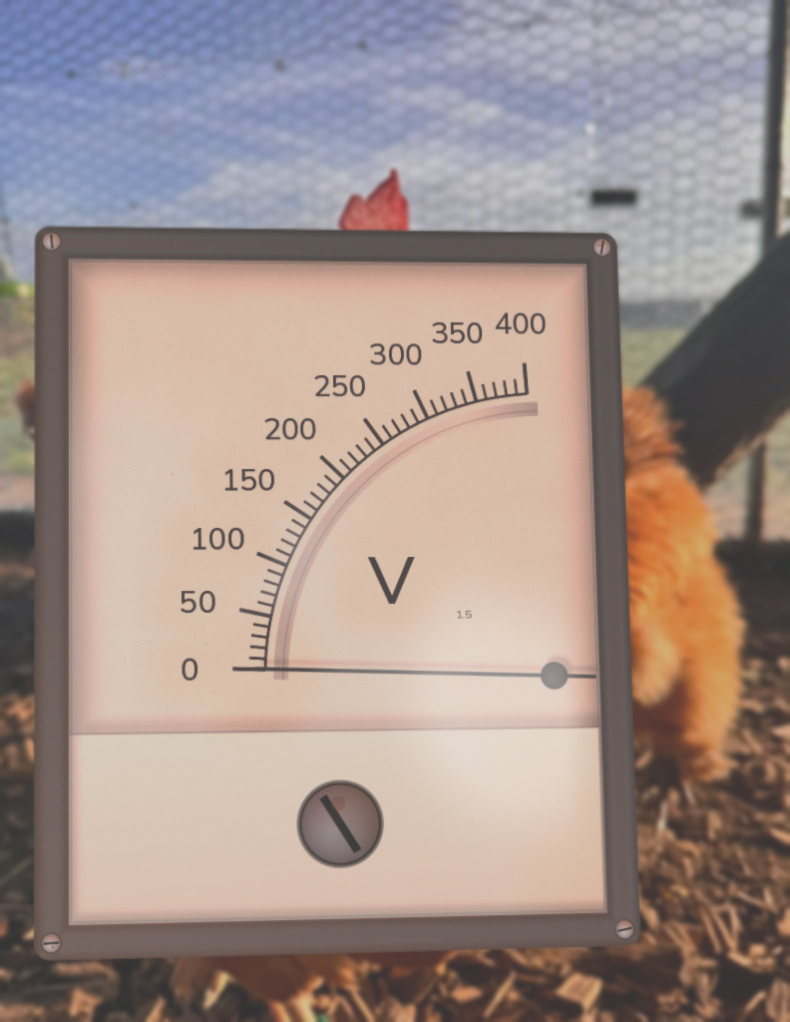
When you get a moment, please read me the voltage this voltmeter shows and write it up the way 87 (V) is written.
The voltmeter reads 0 (V)
